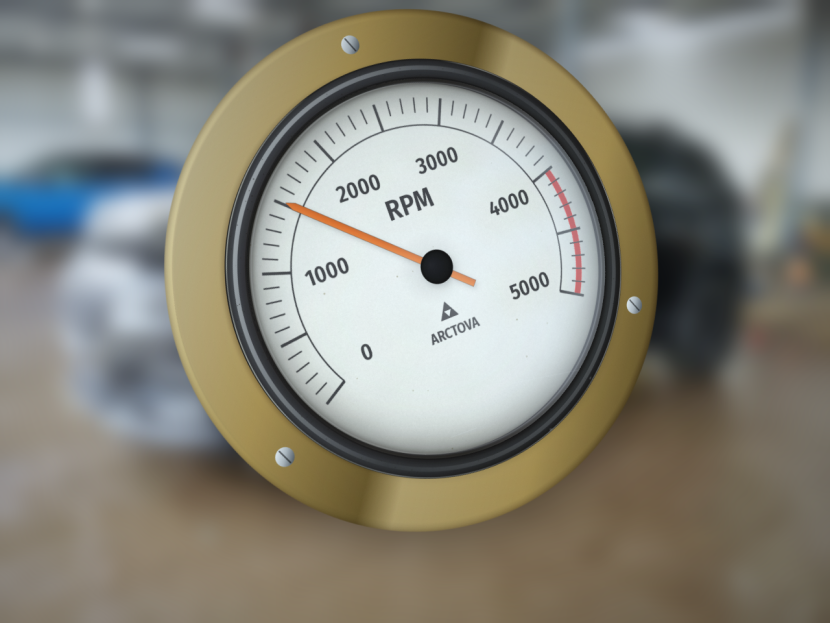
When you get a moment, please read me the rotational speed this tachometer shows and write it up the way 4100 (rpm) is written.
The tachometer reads 1500 (rpm)
